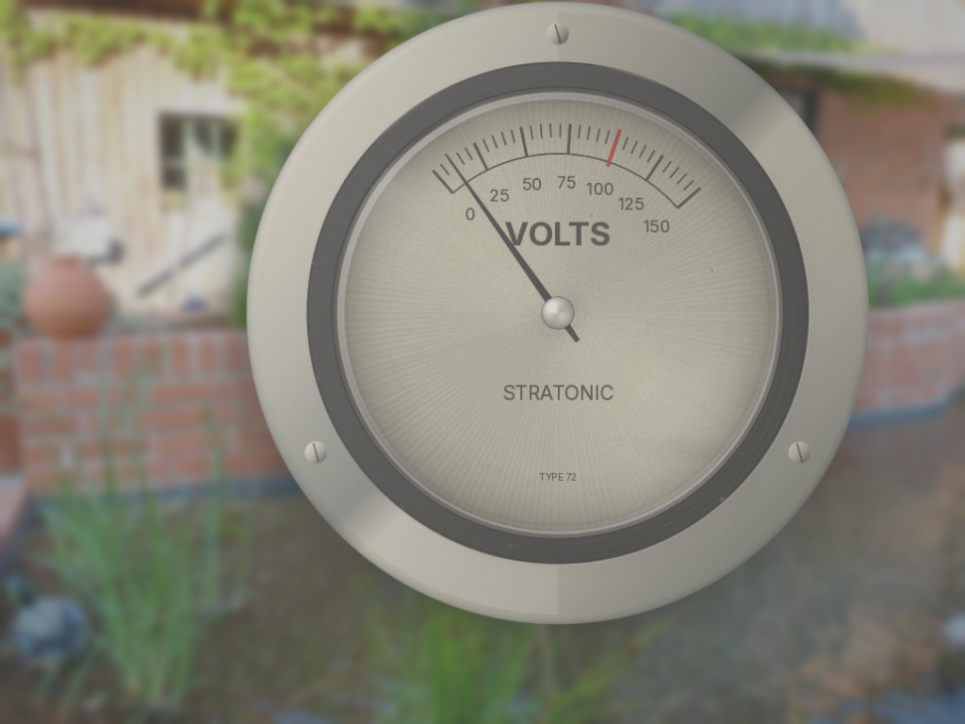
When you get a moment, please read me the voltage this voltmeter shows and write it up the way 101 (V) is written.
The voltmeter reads 10 (V)
